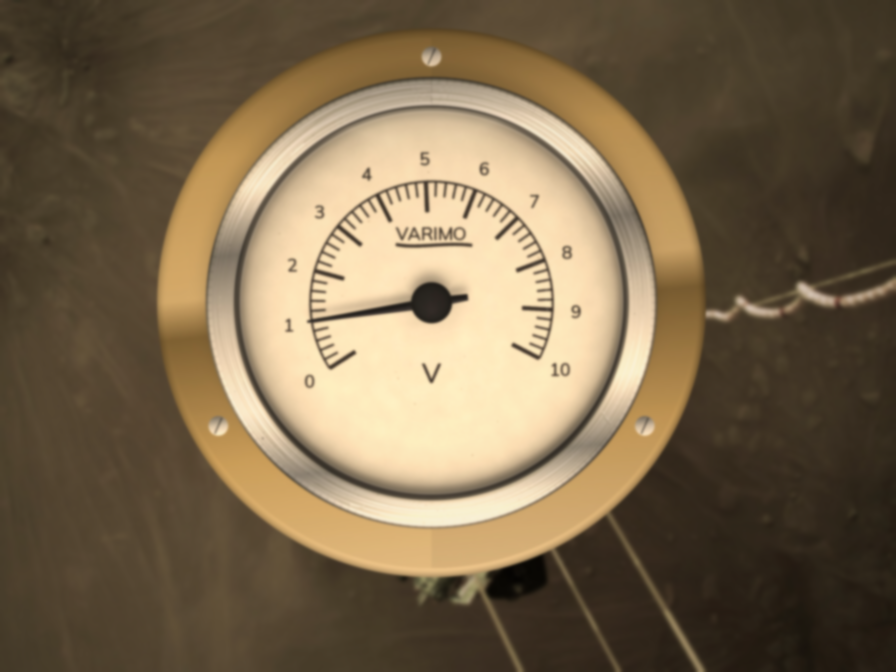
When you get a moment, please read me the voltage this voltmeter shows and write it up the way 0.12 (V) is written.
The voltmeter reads 1 (V)
